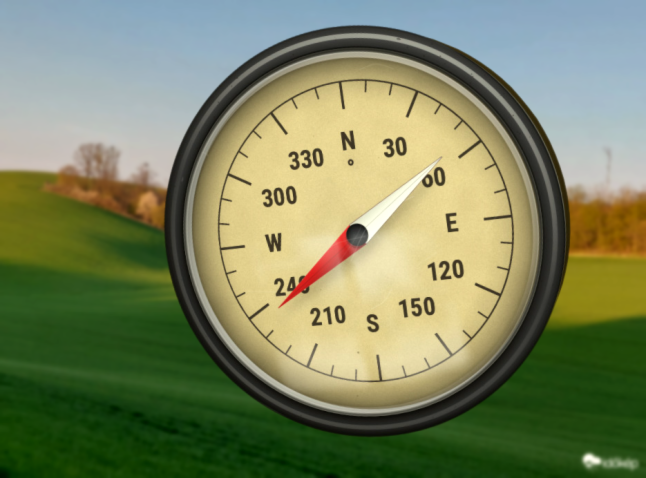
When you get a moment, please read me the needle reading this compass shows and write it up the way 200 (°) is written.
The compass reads 235 (°)
